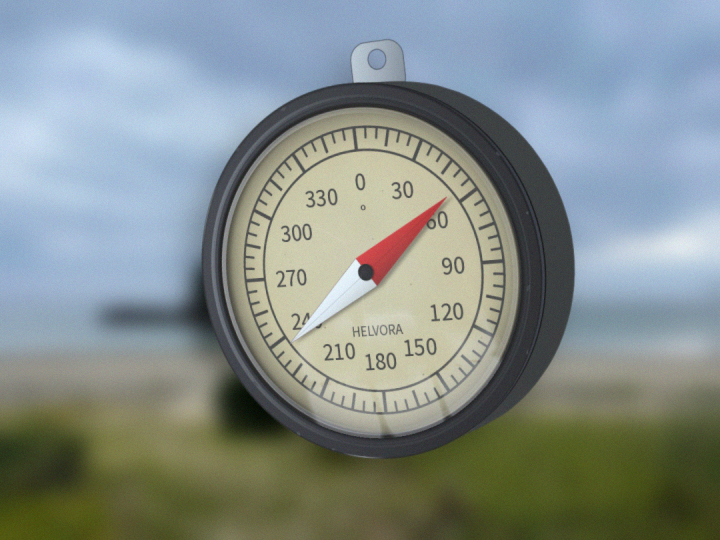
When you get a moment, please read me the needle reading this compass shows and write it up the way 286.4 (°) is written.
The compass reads 55 (°)
